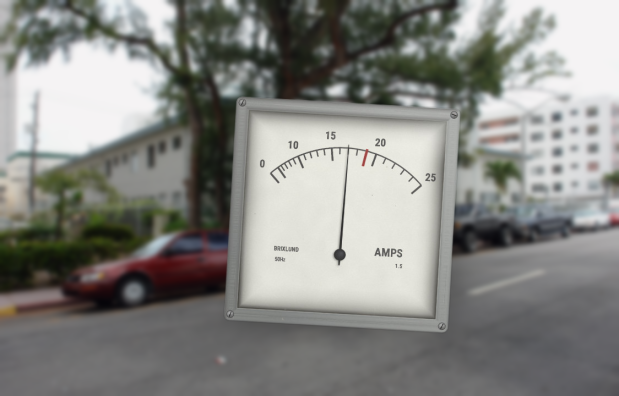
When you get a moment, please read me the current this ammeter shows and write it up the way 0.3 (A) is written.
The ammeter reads 17 (A)
